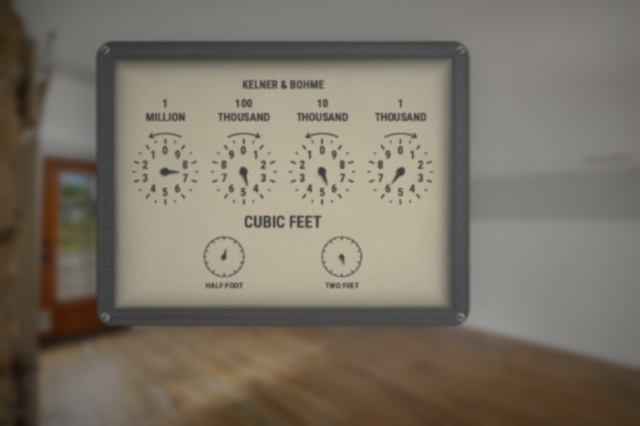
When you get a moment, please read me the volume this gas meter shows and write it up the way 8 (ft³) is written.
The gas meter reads 745600 (ft³)
